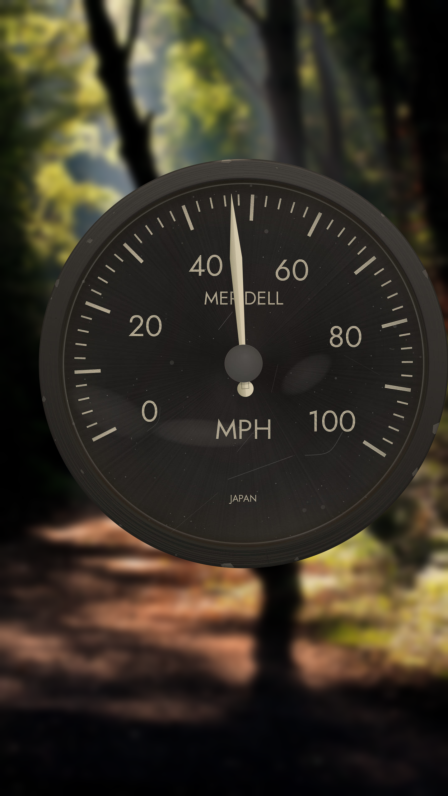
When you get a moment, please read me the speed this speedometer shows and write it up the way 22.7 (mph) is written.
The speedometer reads 47 (mph)
